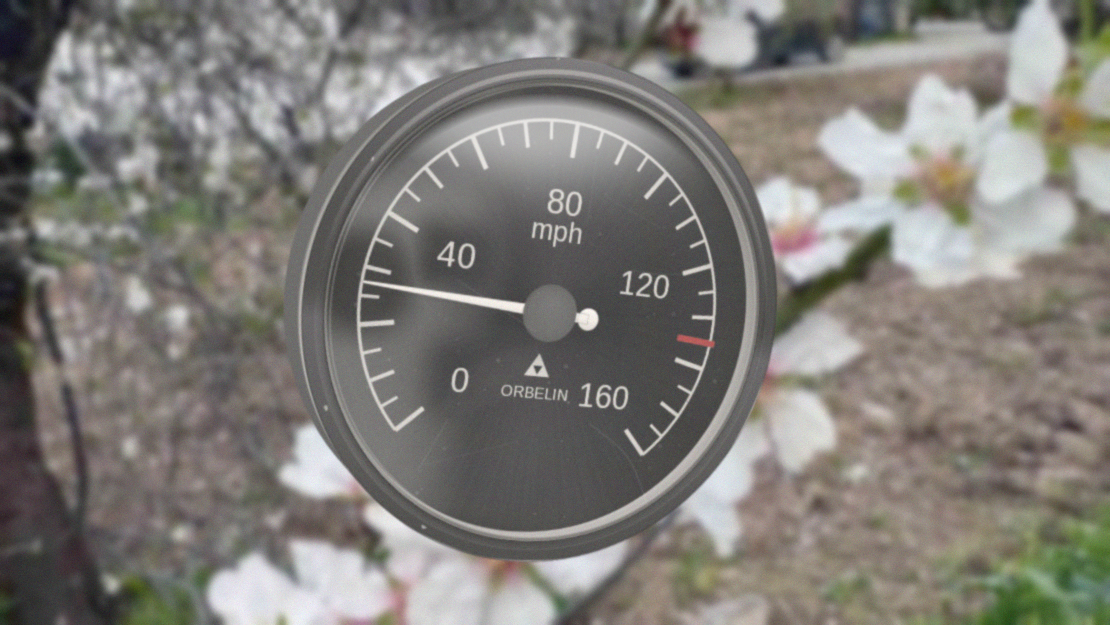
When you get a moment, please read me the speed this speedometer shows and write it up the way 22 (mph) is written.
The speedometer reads 27.5 (mph)
